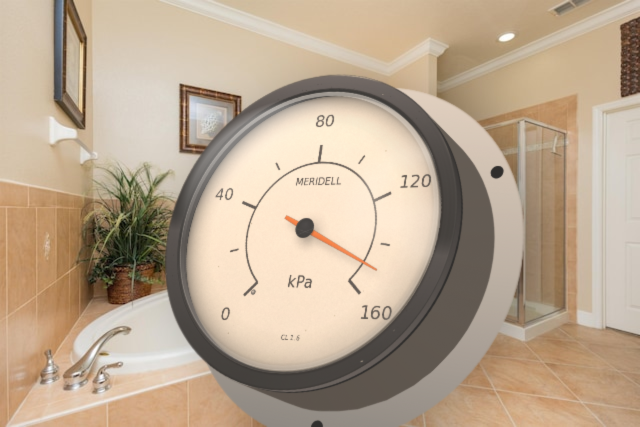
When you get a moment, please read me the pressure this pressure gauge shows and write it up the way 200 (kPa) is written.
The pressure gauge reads 150 (kPa)
